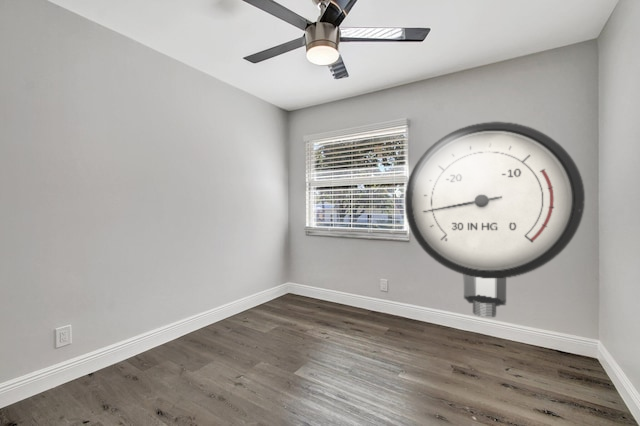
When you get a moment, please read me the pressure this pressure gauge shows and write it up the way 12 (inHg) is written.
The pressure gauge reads -26 (inHg)
